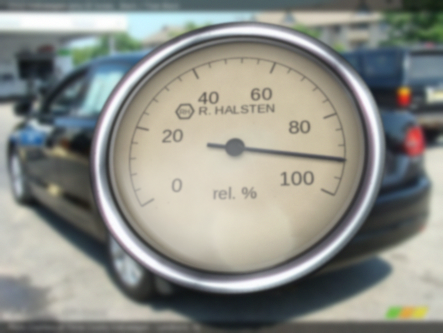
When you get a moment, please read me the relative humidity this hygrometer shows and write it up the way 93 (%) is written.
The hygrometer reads 92 (%)
